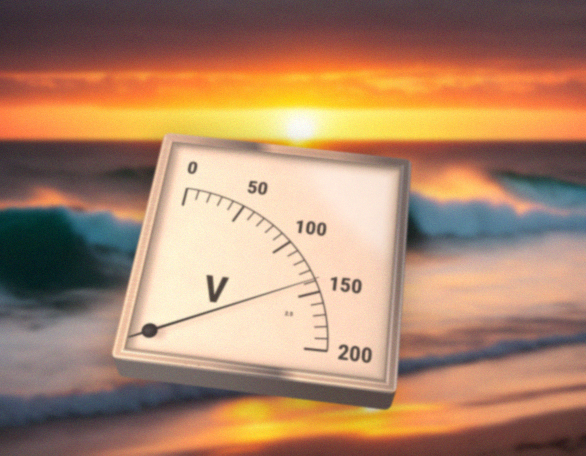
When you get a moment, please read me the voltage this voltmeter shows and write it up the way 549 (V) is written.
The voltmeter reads 140 (V)
